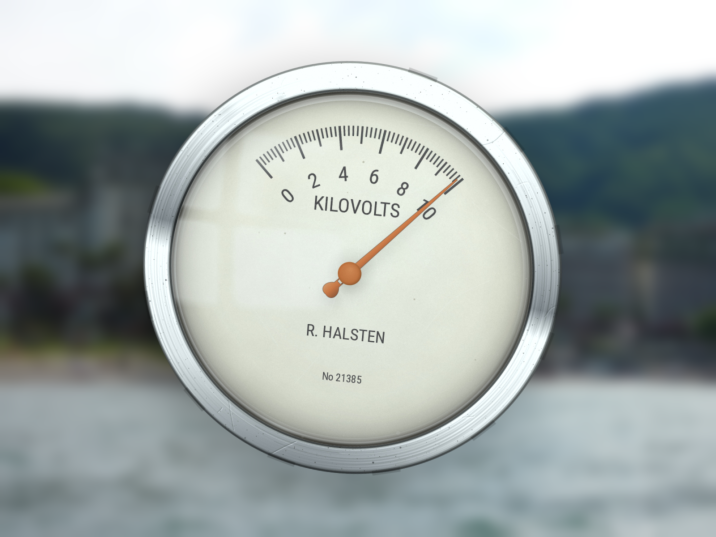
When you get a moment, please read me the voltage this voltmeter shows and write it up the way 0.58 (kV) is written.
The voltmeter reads 9.8 (kV)
